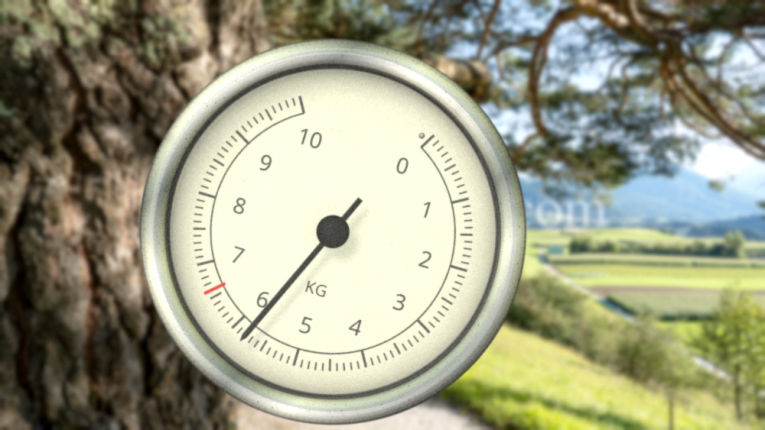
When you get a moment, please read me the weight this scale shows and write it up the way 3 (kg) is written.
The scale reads 5.8 (kg)
